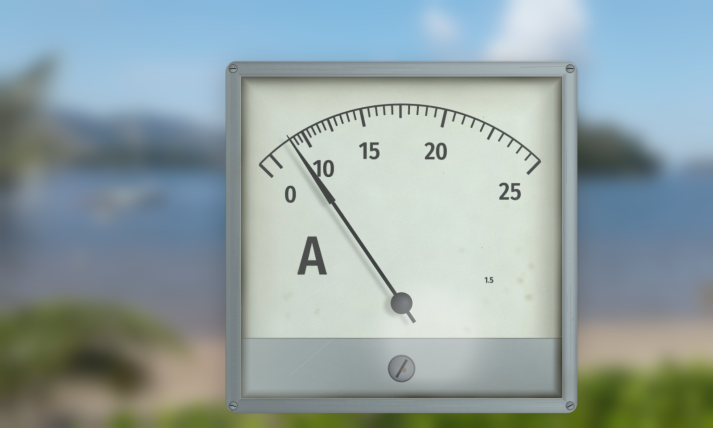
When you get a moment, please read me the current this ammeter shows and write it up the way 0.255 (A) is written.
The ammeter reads 8.5 (A)
